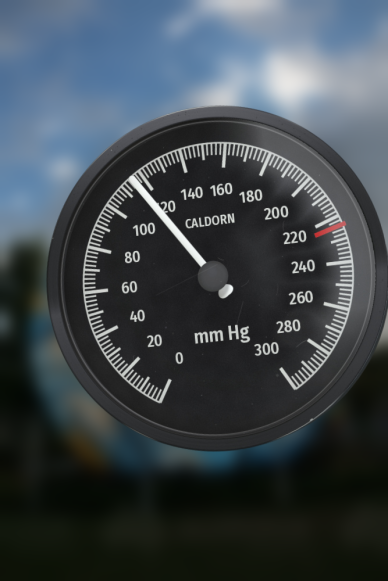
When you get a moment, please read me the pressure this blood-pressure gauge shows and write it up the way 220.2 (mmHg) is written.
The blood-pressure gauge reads 116 (mmHg)
